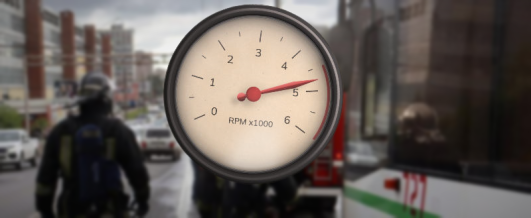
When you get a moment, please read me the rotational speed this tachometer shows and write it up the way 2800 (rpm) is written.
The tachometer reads 4750 (rpm)
